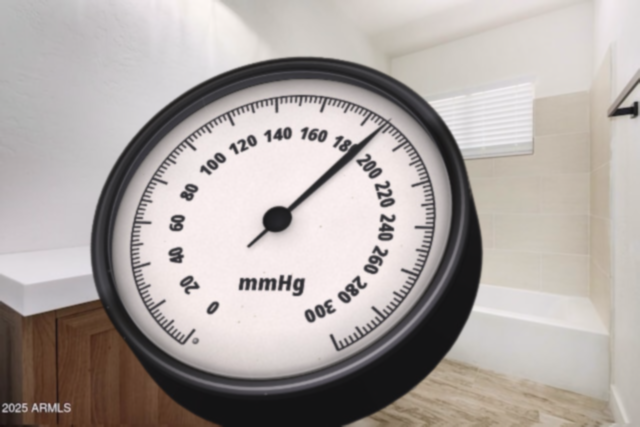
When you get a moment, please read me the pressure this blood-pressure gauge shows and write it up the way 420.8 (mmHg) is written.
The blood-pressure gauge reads 190 (mmHg)
